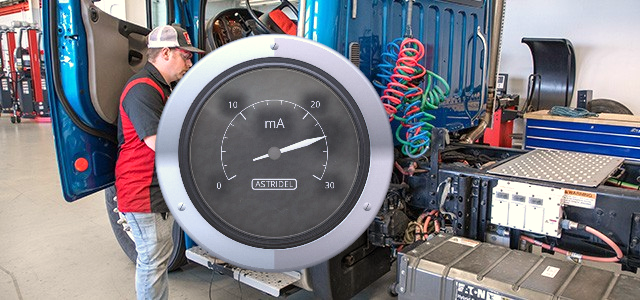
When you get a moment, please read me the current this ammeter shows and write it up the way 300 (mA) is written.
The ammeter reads 24 (mA)
